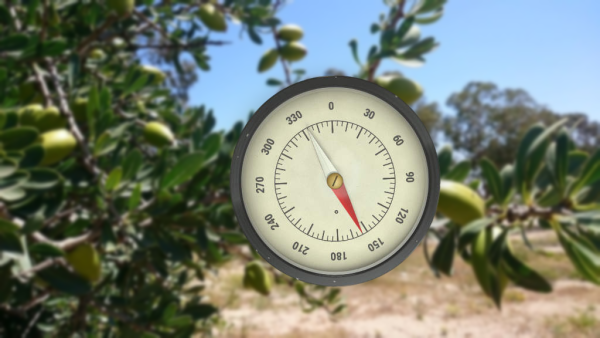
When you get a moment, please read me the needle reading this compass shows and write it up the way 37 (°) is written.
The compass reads 155 (°)
